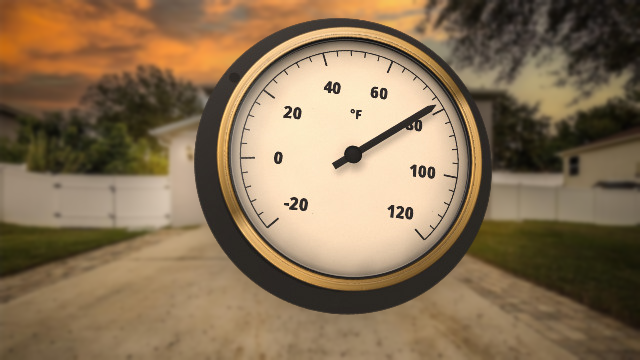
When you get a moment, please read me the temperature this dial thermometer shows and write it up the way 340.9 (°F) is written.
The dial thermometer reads 78 (°F)
